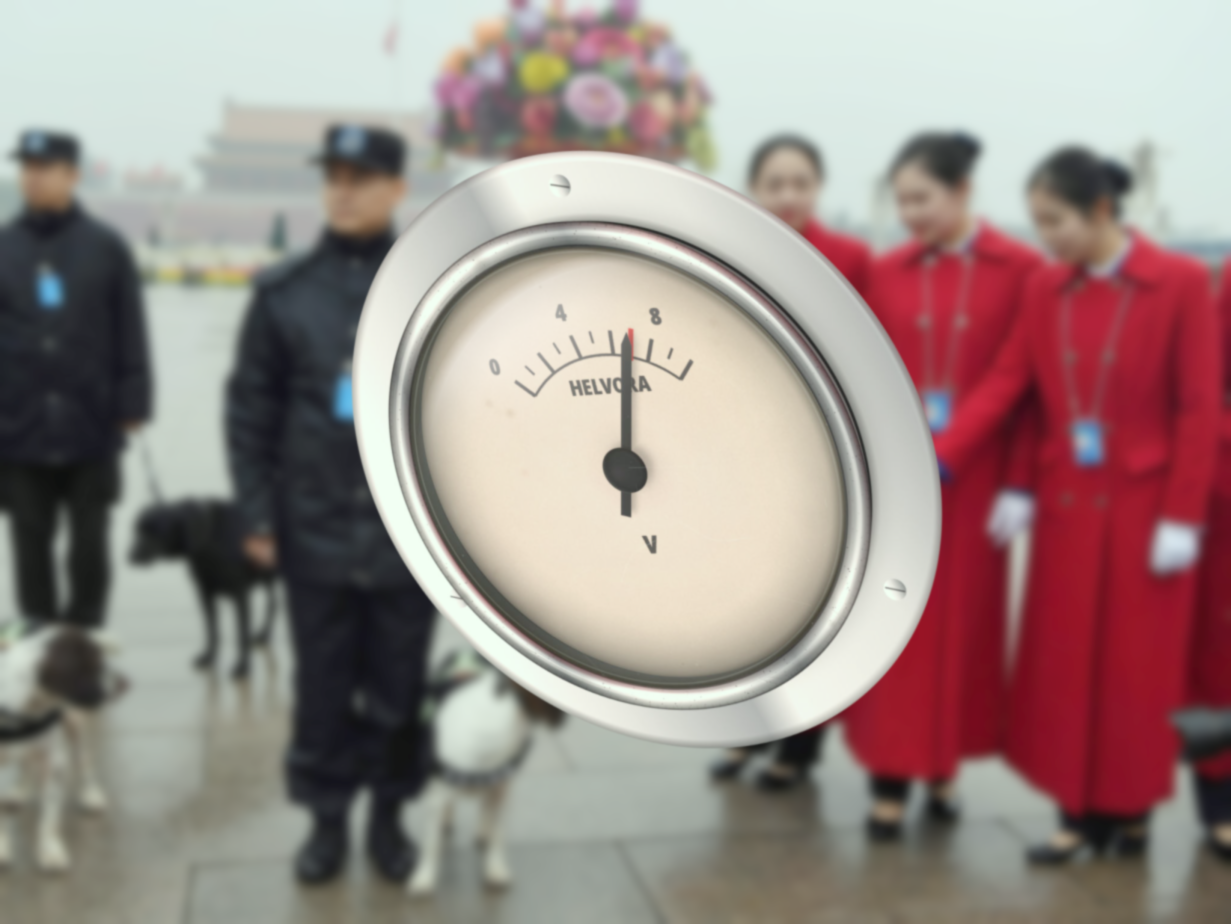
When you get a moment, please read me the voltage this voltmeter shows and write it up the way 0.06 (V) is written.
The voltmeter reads 7 (V)
